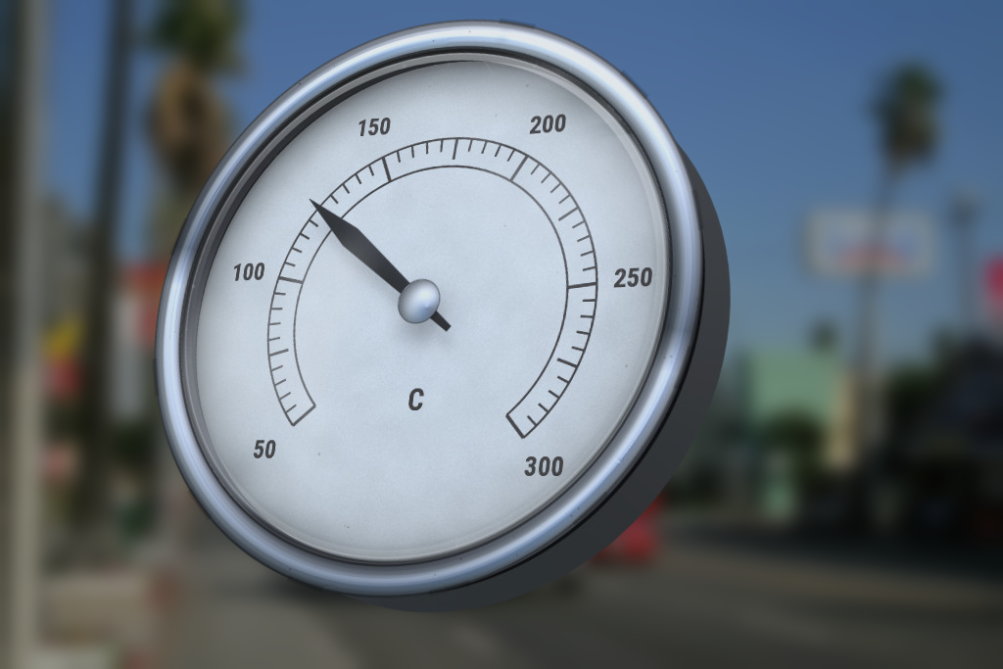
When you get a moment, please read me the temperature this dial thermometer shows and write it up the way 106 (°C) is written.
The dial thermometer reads 125 (°C)
